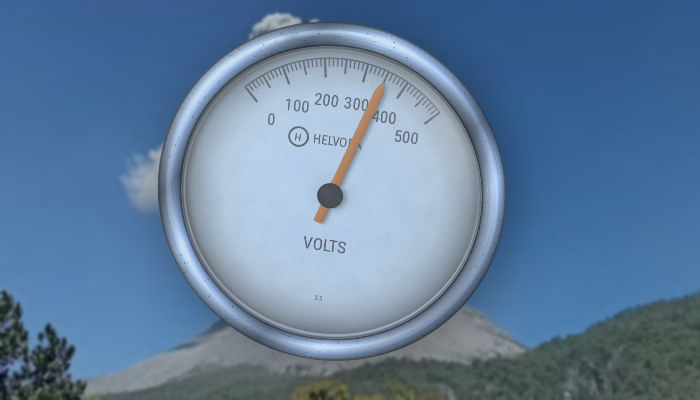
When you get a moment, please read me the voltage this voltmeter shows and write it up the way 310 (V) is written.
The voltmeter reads 350 (V)
